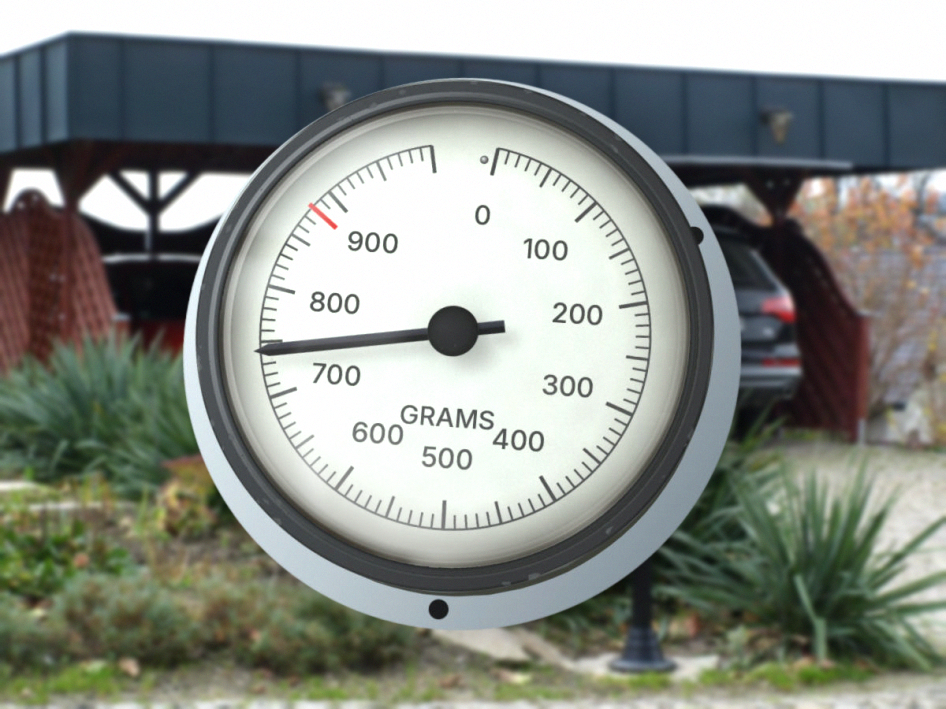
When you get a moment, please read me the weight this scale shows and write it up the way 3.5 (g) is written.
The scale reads 740 (g)
